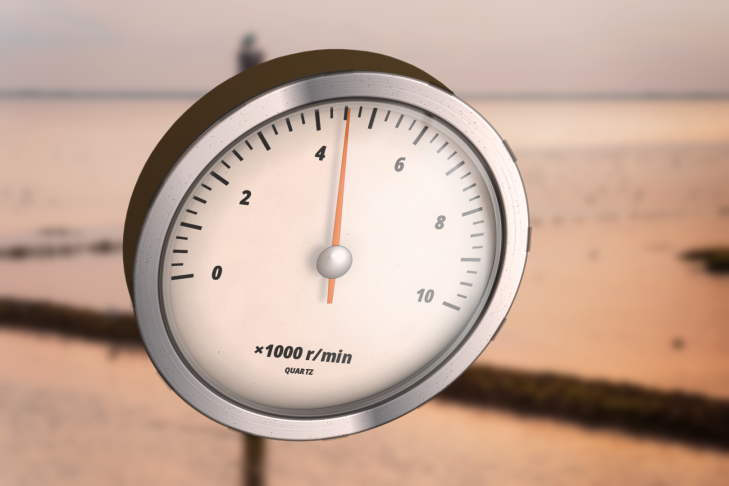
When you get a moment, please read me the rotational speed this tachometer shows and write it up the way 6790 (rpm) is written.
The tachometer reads 4500 (rpm)
